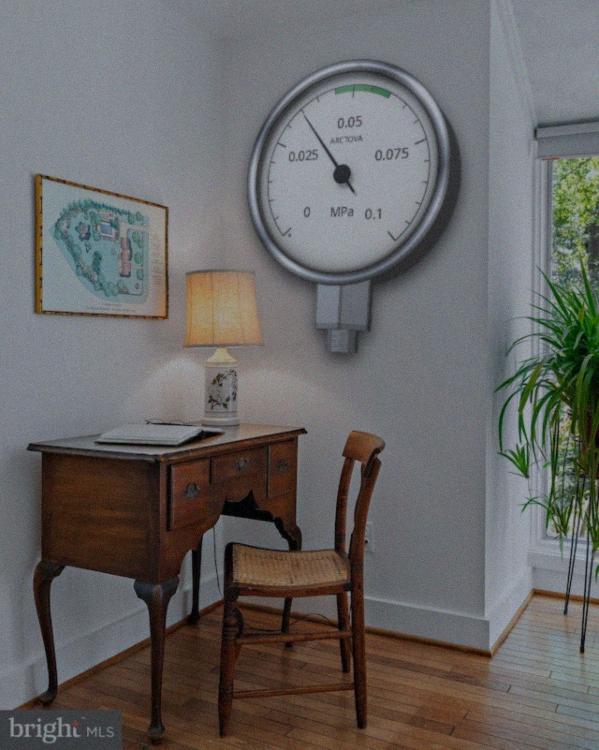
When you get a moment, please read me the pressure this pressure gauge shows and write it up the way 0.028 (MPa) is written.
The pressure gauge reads 0.035 (MPa)
